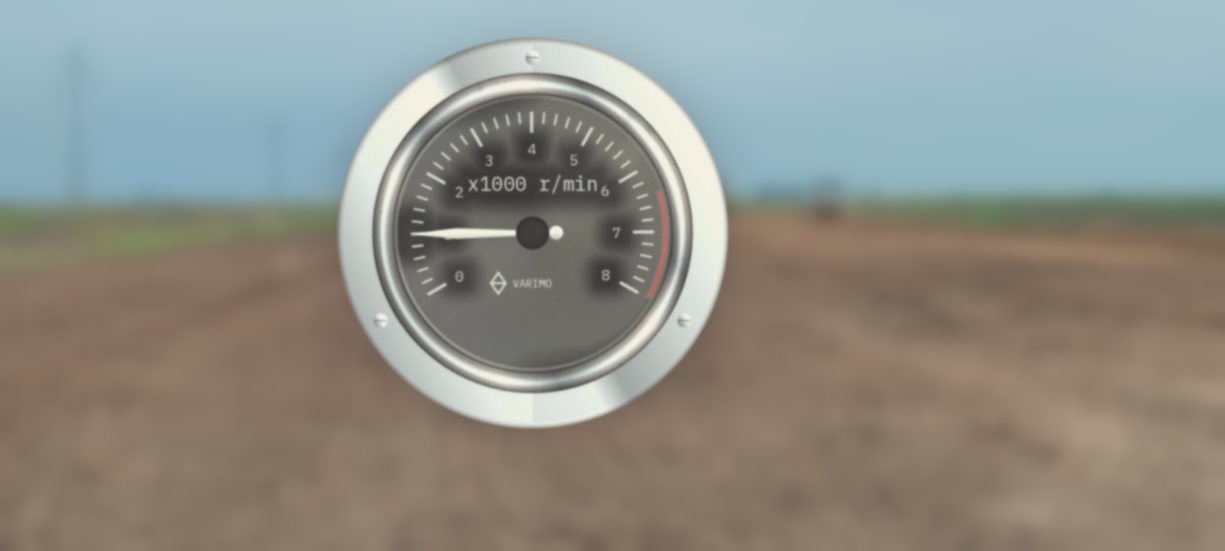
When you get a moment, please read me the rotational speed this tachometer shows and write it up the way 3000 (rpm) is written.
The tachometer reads 1000 (rpm)
